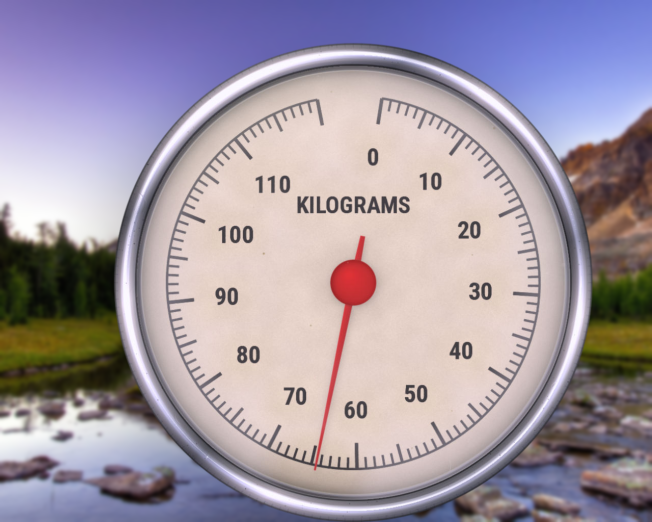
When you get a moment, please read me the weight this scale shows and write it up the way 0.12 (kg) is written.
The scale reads 64.5 (kg)
